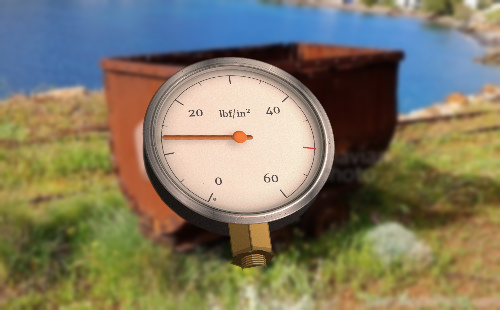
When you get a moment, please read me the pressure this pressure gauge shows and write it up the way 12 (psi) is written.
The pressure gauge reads 12.5 (psi)
